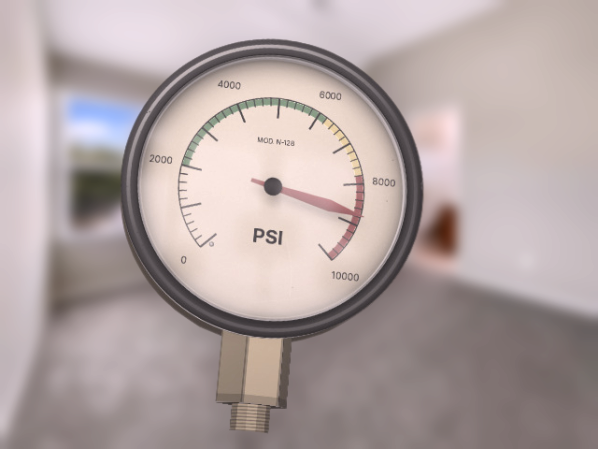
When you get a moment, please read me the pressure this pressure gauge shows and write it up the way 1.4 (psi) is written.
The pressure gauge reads 8800 (psi)
